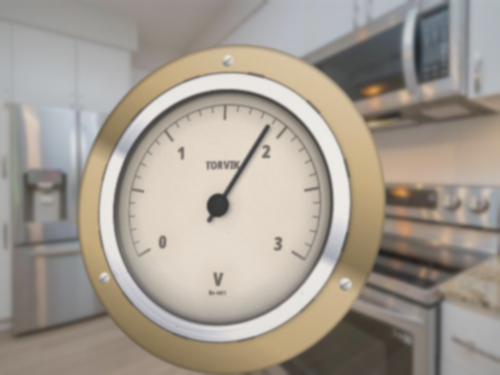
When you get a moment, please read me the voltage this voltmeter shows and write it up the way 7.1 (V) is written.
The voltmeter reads 1.9 (V)
